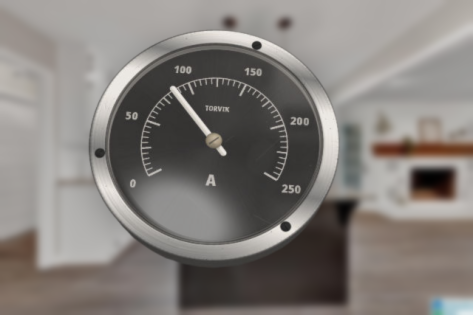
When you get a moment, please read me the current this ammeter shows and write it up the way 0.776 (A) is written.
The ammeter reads 85 (A)
